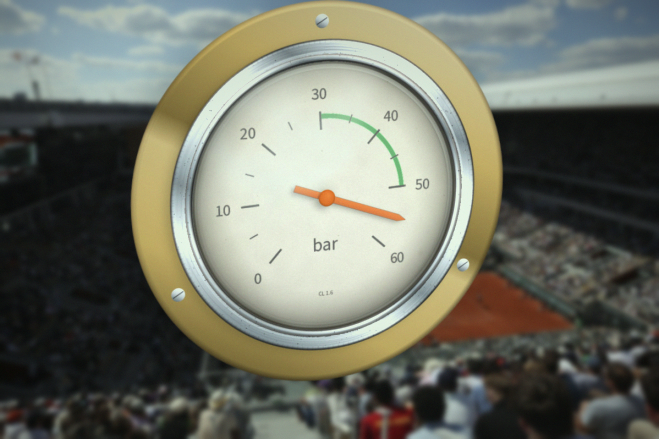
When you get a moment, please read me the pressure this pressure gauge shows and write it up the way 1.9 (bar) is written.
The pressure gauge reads 55 (bar)
